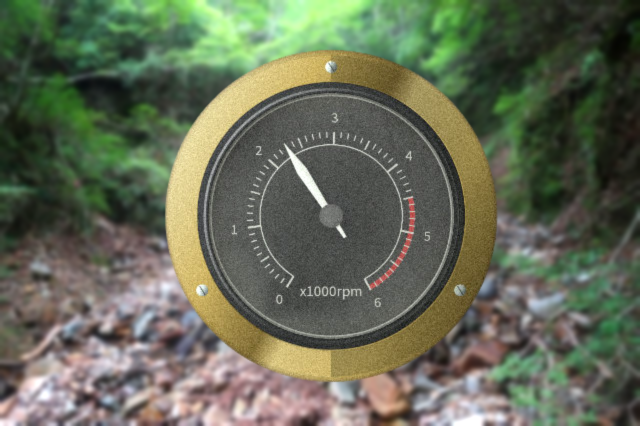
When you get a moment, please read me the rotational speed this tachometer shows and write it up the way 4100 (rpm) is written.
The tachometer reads 2300 (rpm)
